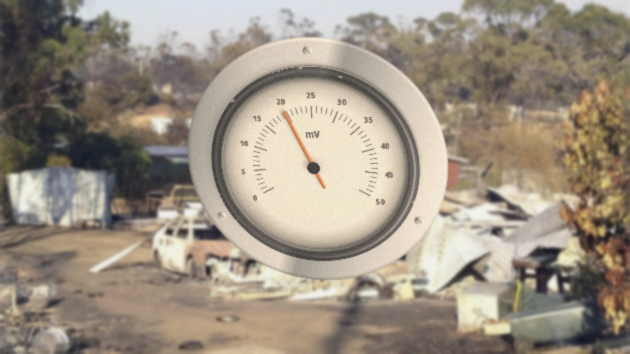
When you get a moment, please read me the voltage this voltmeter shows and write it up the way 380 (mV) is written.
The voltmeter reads 20 (mV)
